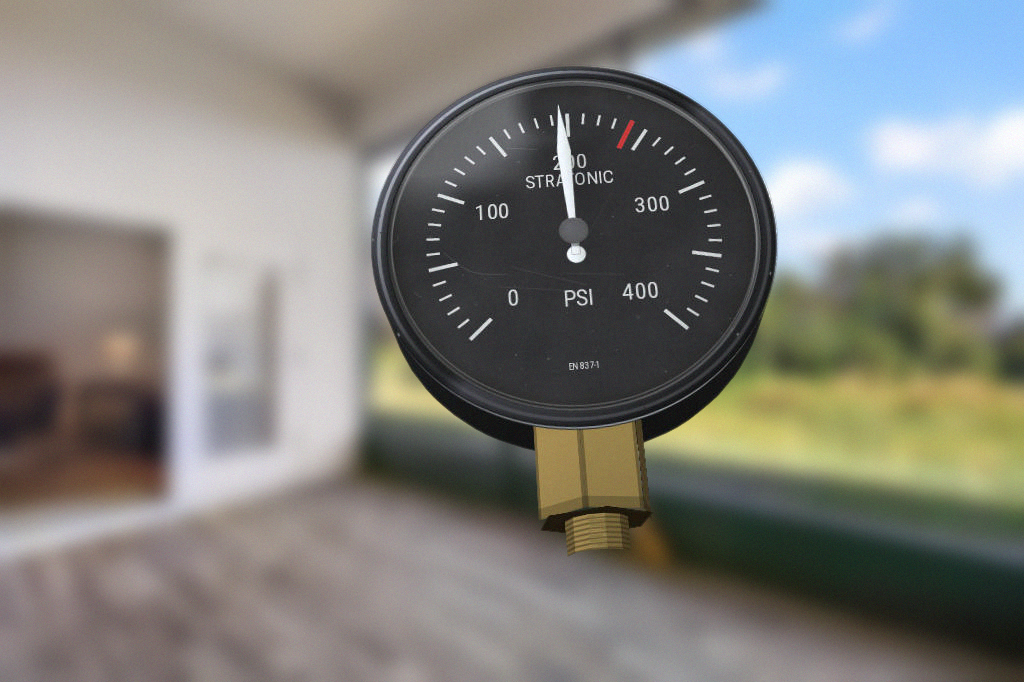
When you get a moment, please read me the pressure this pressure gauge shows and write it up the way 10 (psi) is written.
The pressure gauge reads 195 (psi)
